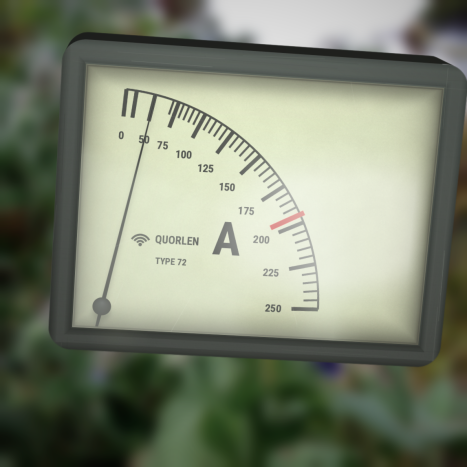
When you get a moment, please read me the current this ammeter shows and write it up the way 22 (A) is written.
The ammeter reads 50 (A)
